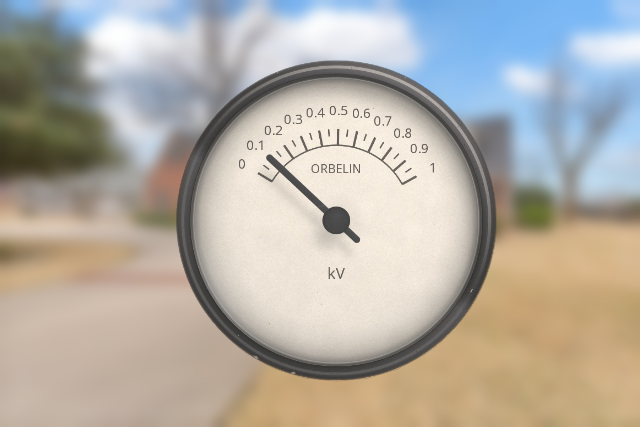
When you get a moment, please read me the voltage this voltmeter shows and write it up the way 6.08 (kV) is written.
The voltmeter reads 0.1 (kV)
